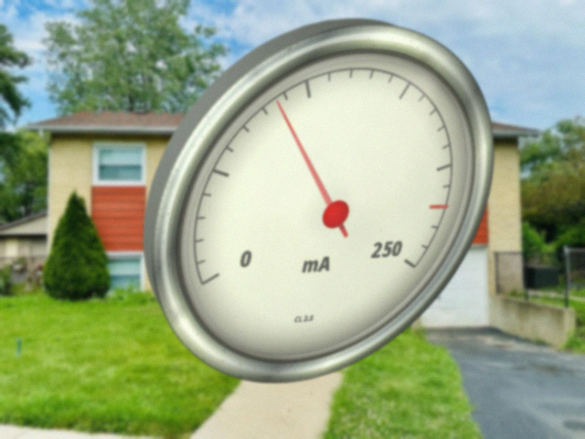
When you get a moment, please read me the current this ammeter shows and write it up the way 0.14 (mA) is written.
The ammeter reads 85 (mA)
